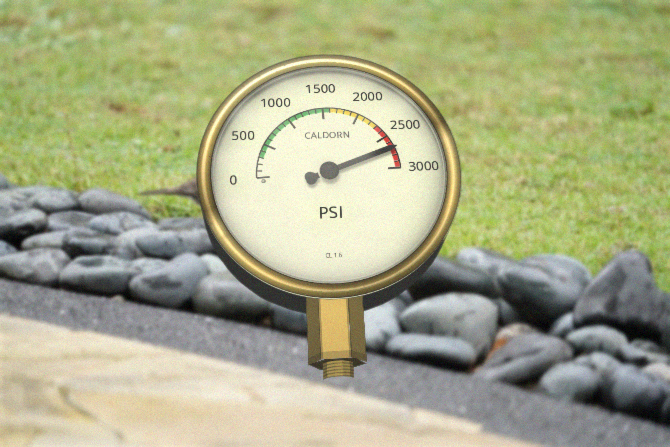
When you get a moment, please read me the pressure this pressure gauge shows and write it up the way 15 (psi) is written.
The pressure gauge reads 2700 (psi)
